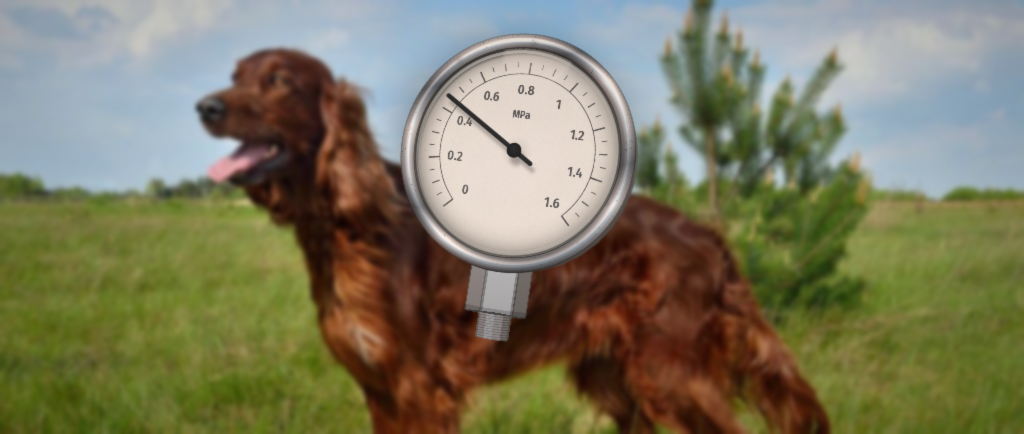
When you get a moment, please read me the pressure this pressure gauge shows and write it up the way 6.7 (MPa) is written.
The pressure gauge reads 0.45 (MPa)
